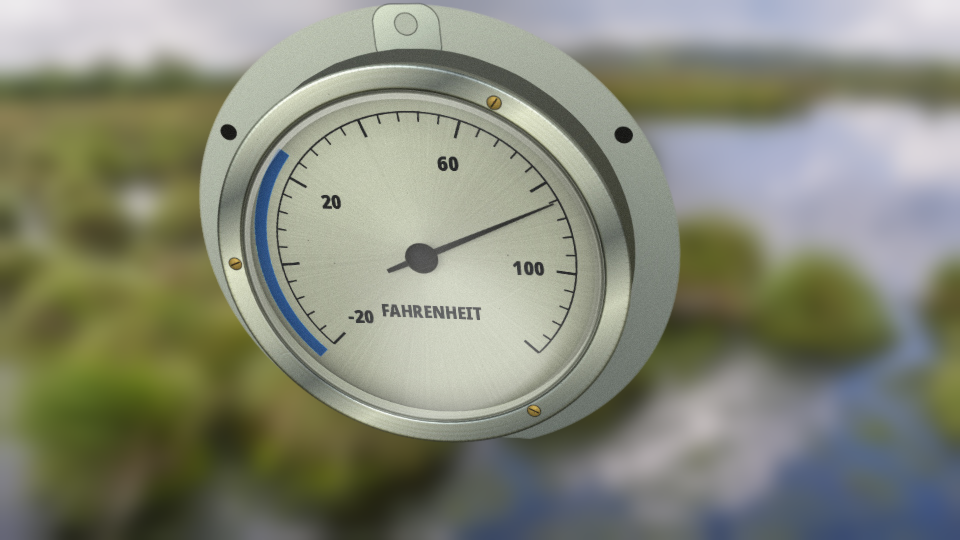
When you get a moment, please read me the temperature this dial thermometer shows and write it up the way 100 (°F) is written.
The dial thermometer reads 84 (°F)
